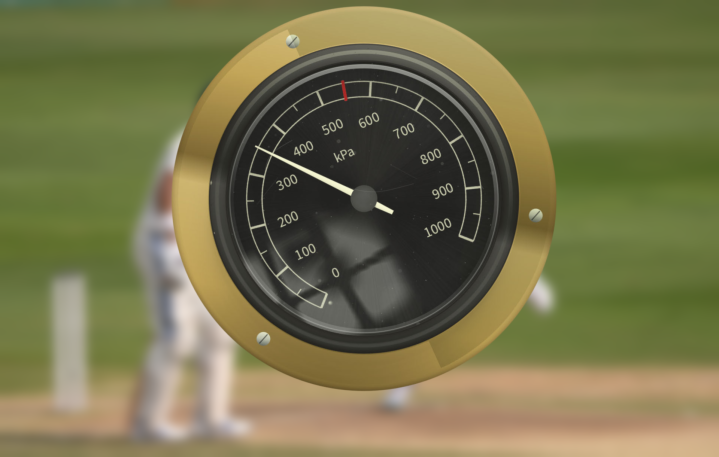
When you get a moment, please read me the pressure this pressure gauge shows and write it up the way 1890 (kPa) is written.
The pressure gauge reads 350 (kPa)
